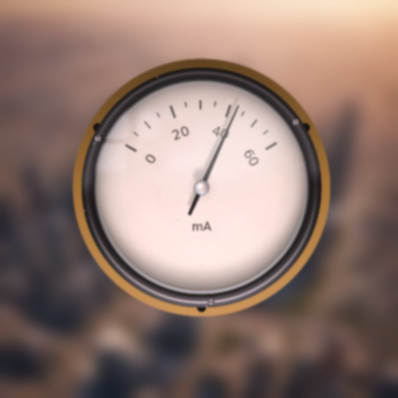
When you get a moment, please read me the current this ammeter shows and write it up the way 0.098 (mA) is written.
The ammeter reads 42.5 (mA)
